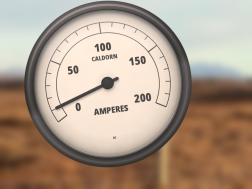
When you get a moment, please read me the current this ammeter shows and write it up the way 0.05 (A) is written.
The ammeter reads 10 (A)
